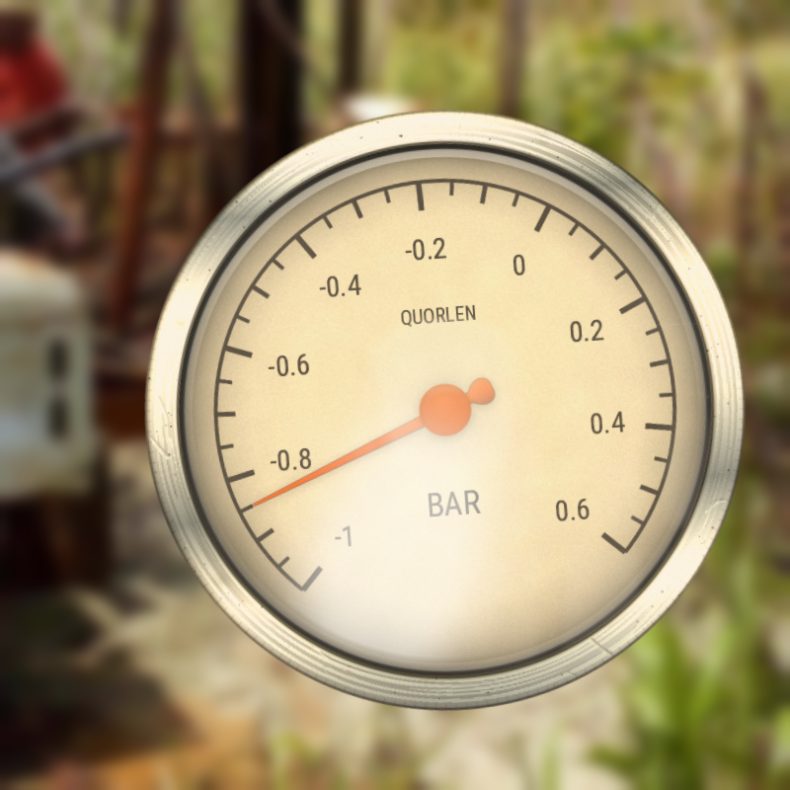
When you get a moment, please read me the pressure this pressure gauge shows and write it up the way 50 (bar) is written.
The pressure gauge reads -0.85 (bar)
